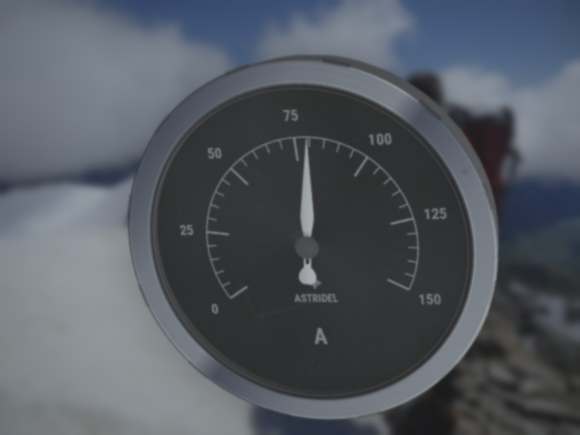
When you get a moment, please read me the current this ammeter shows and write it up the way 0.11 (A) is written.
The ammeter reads 80 (A)
